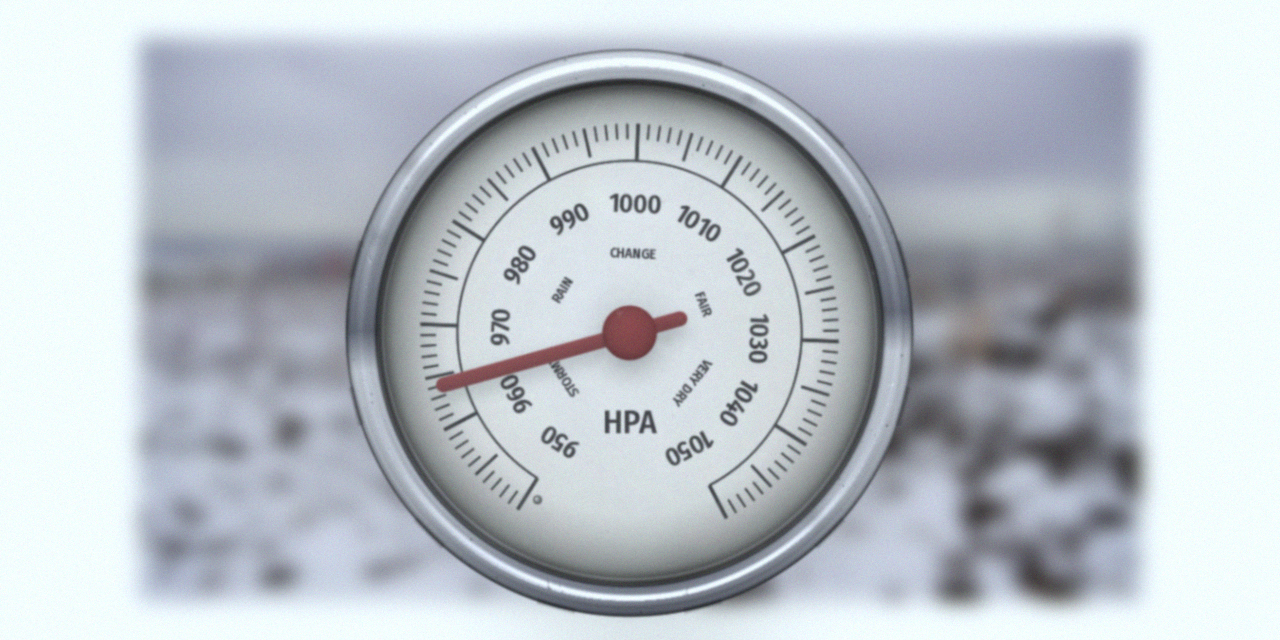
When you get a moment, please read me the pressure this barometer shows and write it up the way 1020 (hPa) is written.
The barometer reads 964 (hPa)
